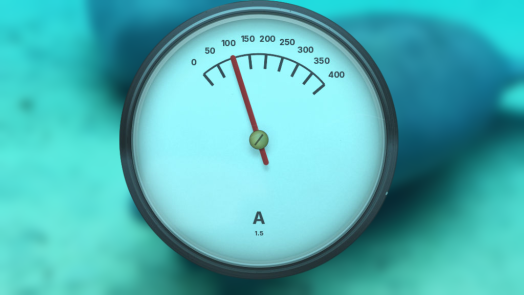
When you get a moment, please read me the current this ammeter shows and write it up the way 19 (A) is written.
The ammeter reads 100 (A)
